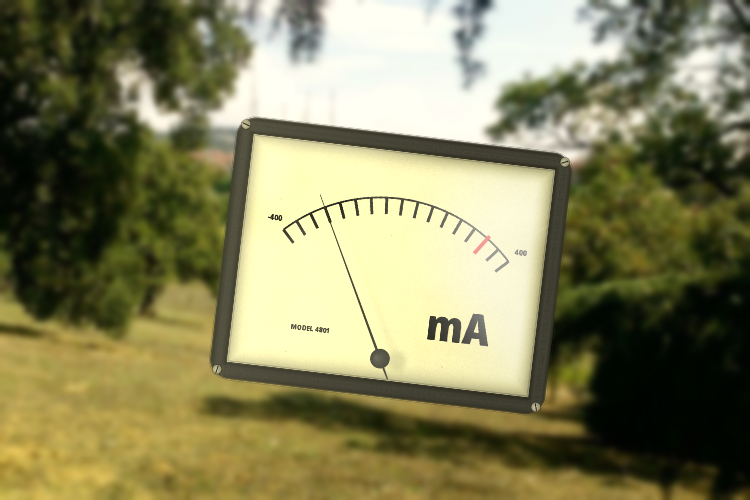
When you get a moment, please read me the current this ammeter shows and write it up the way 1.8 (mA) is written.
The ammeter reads -250 (mA)
